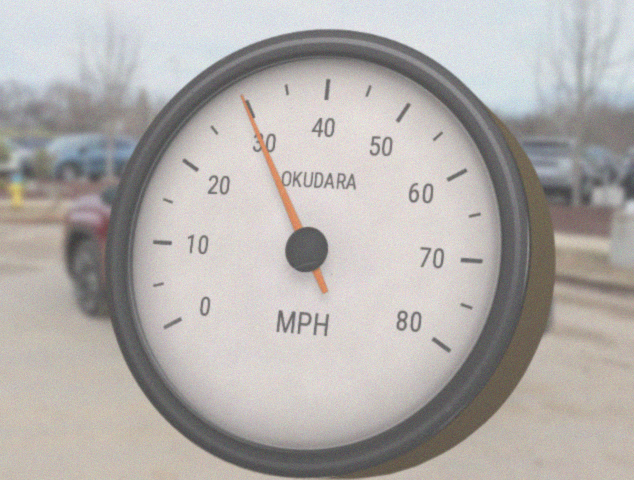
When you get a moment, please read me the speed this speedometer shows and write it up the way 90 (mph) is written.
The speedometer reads 30 (mph)
